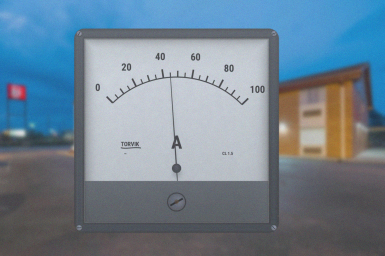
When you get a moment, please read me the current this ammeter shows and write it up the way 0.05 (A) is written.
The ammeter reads 45 (A)
